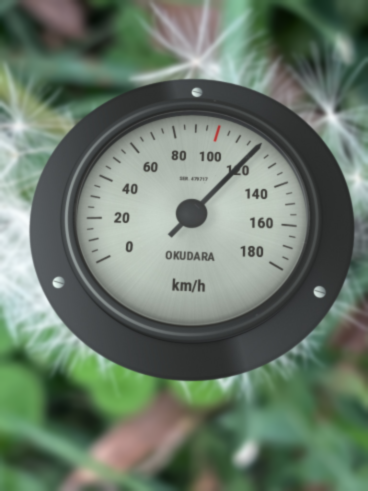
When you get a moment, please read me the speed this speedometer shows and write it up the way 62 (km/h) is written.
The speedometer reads 120 (km/h)
